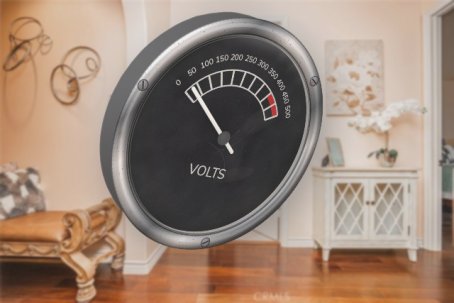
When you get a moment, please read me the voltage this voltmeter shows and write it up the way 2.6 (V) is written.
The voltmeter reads 25 (V)
